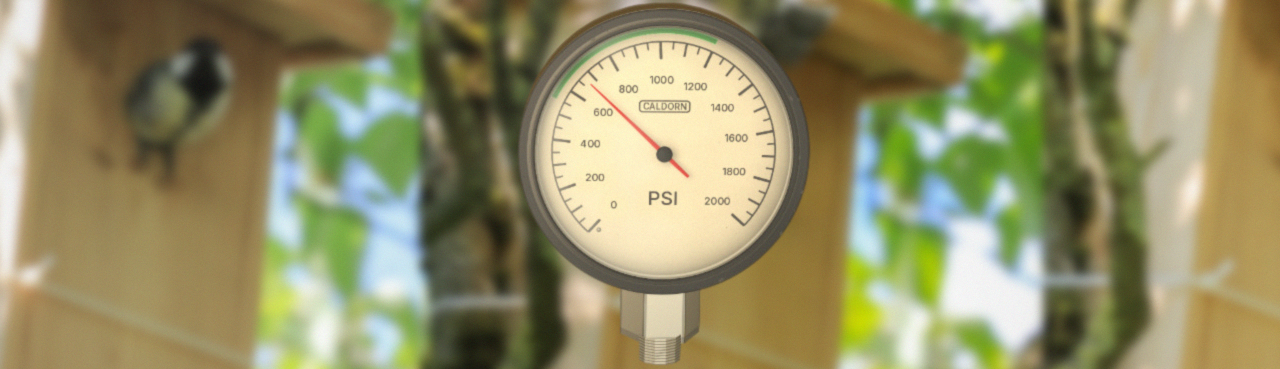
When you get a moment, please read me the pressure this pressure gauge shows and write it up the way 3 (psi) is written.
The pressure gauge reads 675 (psi)
